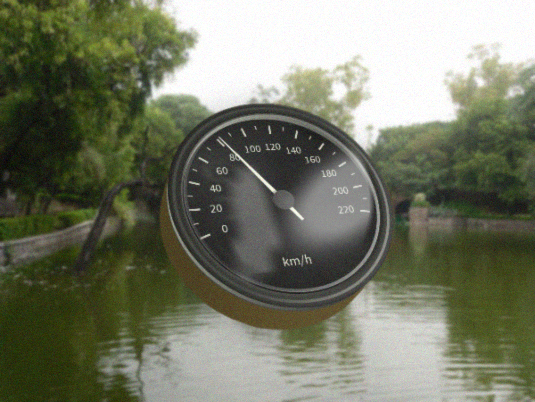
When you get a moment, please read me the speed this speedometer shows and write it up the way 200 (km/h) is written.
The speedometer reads 80 (km/h)
